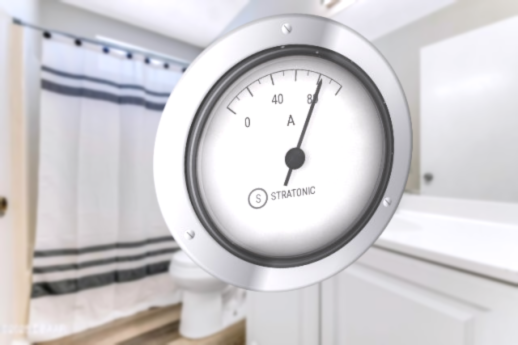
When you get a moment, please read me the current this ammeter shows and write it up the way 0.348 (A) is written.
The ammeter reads 80 (A)
